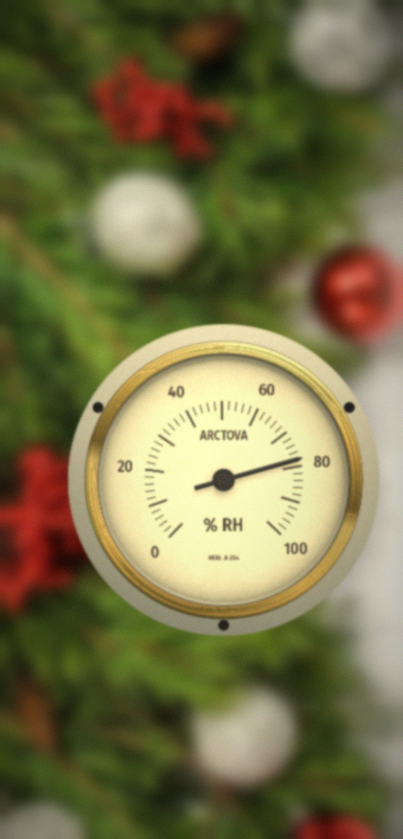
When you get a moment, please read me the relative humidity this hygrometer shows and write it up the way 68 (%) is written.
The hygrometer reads 78 (%)
